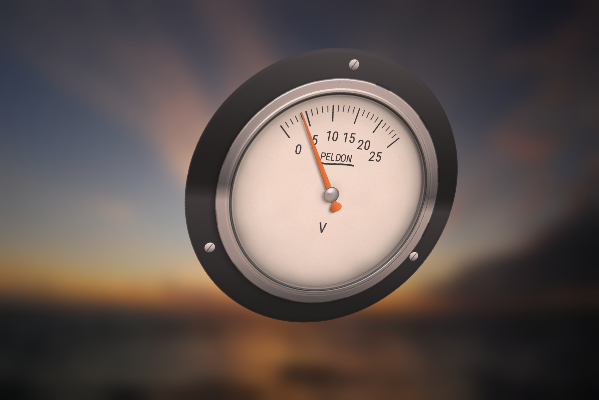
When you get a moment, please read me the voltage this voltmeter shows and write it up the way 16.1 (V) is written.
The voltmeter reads 4 (V)
